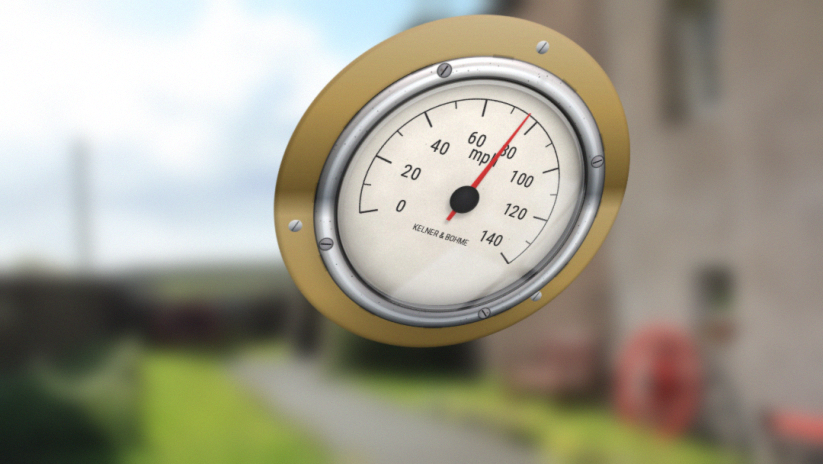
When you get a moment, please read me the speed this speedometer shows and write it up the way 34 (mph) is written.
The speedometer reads 75 (mph)
